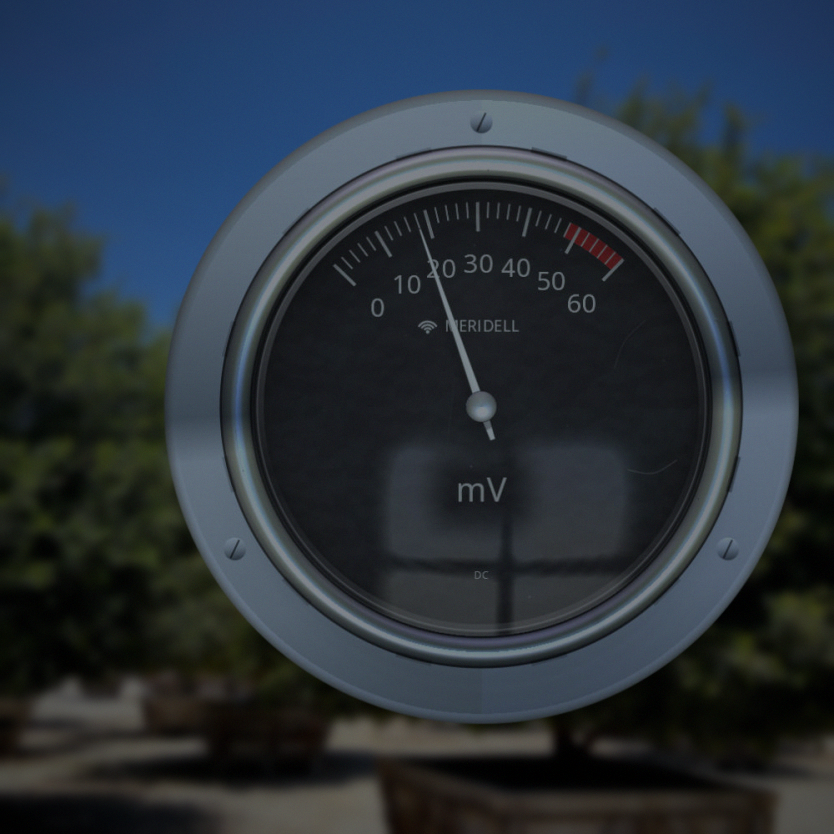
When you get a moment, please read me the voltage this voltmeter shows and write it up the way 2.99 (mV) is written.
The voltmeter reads 18 (mV)
